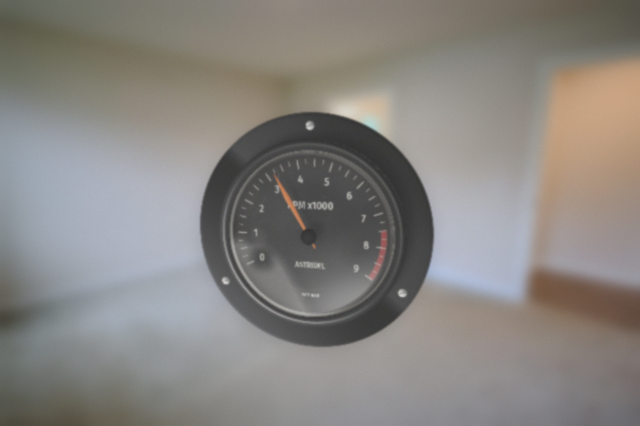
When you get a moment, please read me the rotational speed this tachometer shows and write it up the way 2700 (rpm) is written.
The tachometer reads 3250 (rpm)
